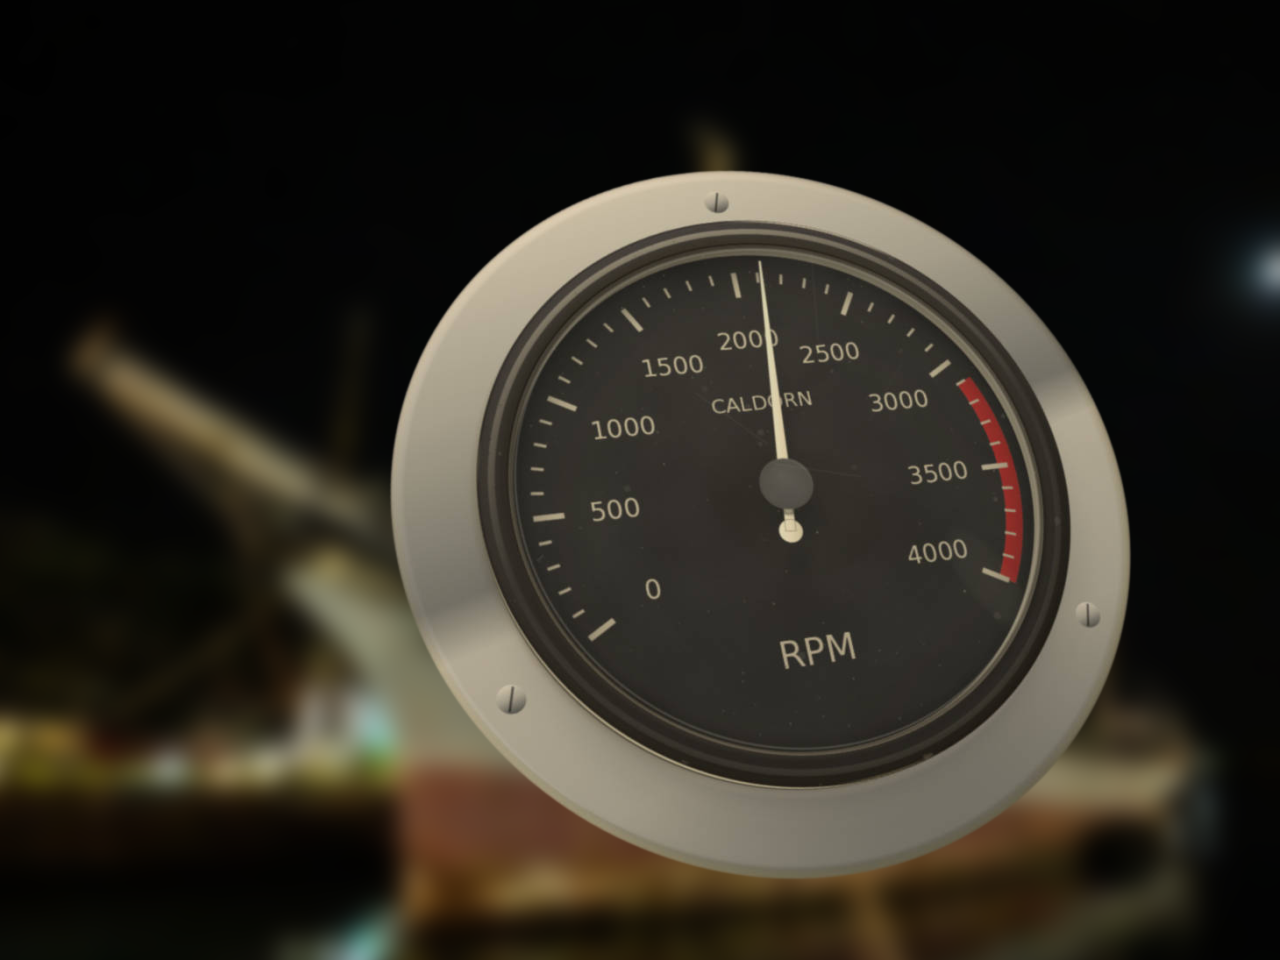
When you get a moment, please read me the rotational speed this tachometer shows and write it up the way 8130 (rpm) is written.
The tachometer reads 2100 (rpm)
